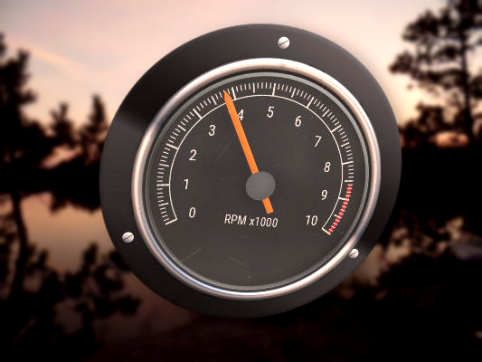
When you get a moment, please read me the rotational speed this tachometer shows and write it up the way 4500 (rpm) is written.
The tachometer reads 3800 (rpm)
